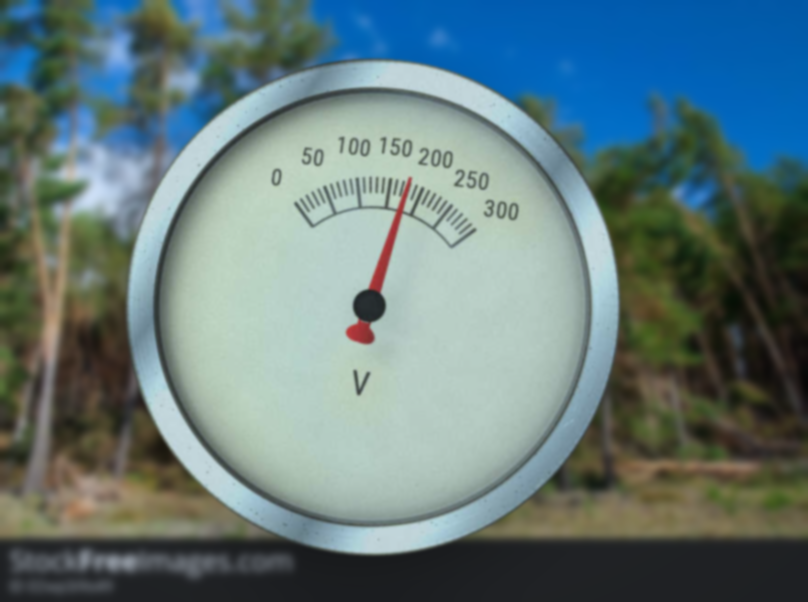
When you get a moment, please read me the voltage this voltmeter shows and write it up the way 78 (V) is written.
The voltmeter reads 180 (V)
